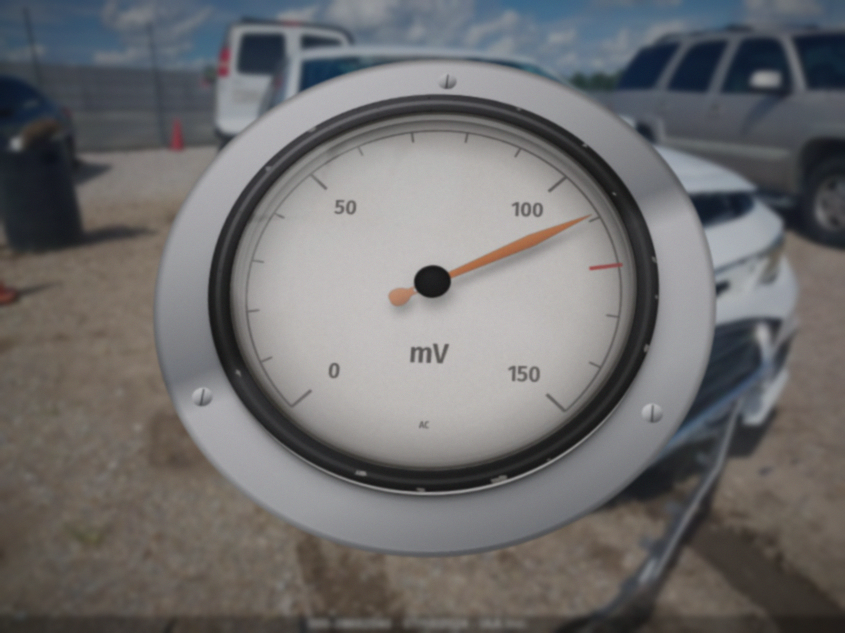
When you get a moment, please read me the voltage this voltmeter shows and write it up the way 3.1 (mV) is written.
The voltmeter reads 110 (mV)
